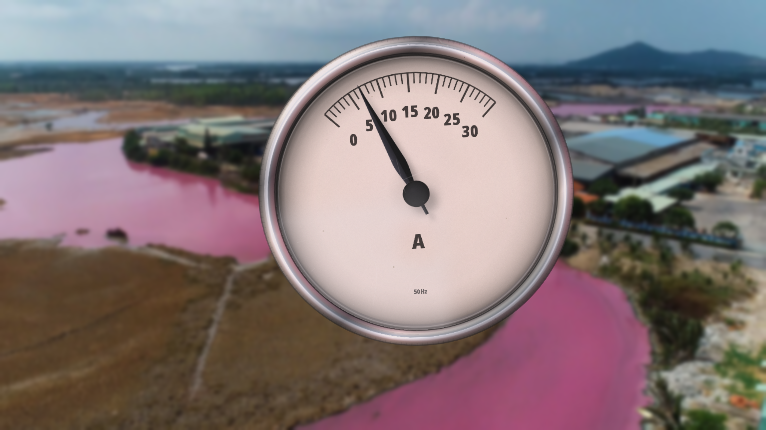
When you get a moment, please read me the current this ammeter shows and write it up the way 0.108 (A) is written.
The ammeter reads 7 (A)
